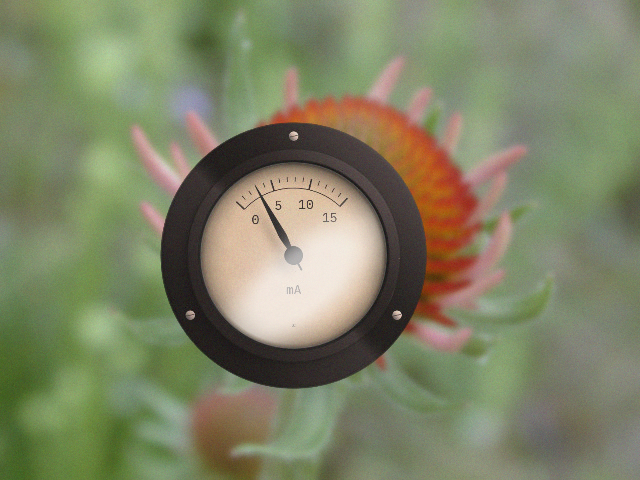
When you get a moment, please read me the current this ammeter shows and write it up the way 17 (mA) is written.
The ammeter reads 3 (mA)
